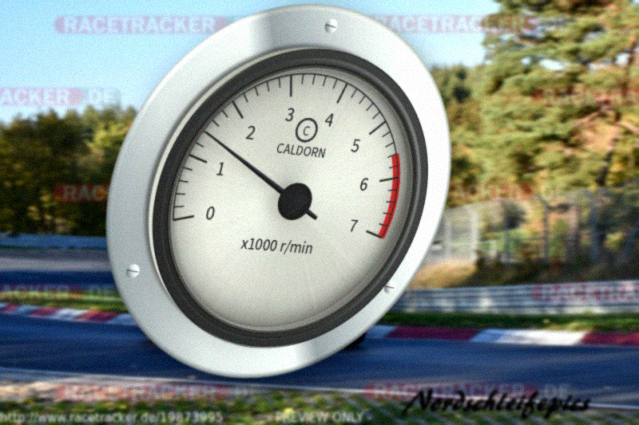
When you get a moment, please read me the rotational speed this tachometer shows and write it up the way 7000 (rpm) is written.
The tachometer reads 1400 (rpm)
